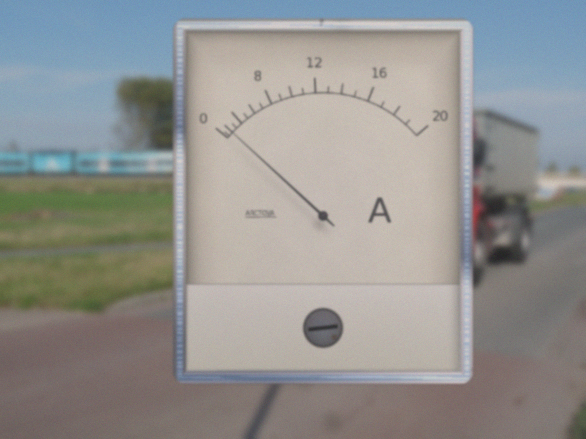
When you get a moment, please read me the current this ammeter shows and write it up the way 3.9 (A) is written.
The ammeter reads 2 (A)
